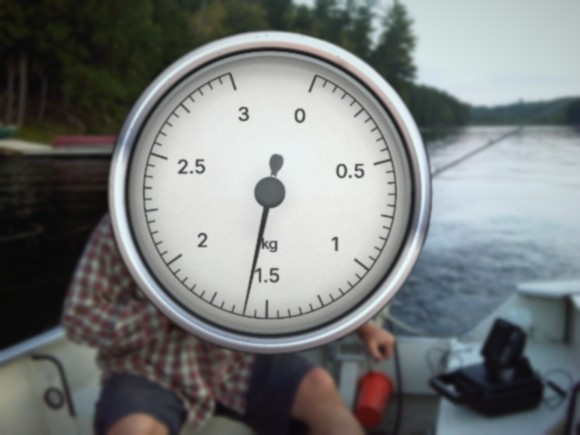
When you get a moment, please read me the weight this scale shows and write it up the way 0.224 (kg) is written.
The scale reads 1.6 (kg)
